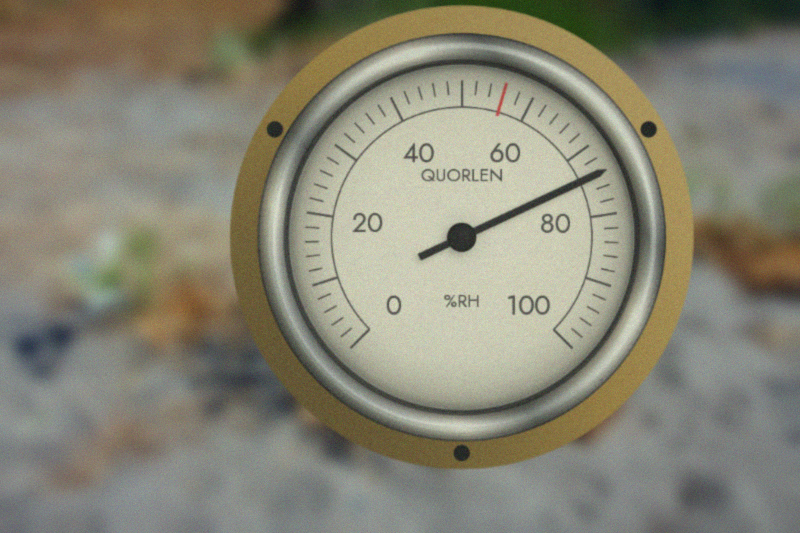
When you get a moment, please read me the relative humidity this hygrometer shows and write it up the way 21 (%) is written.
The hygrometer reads 74 (%)
